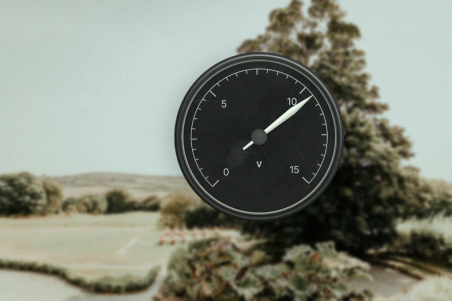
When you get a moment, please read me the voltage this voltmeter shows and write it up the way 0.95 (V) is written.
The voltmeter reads 10.5 (V)
